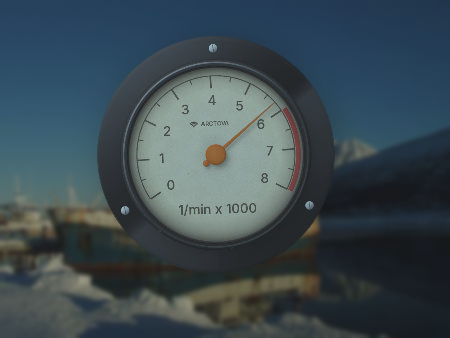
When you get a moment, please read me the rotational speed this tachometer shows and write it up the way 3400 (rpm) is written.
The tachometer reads 5750 (rpm)
